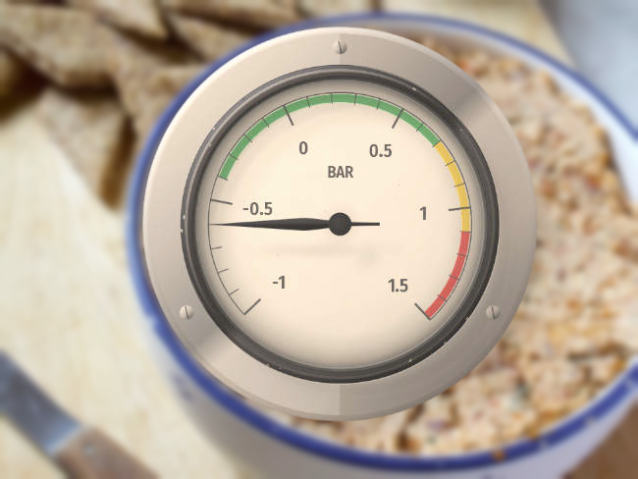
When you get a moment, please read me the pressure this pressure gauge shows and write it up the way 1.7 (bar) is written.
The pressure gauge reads -0.6 (bar)
